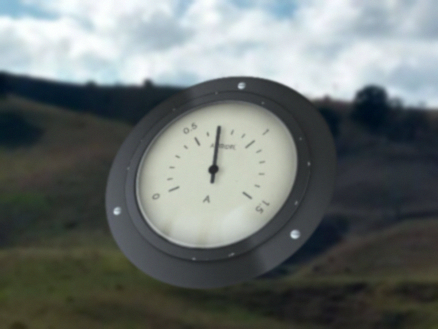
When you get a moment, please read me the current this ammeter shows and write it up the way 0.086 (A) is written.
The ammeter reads 0.7 (A)
